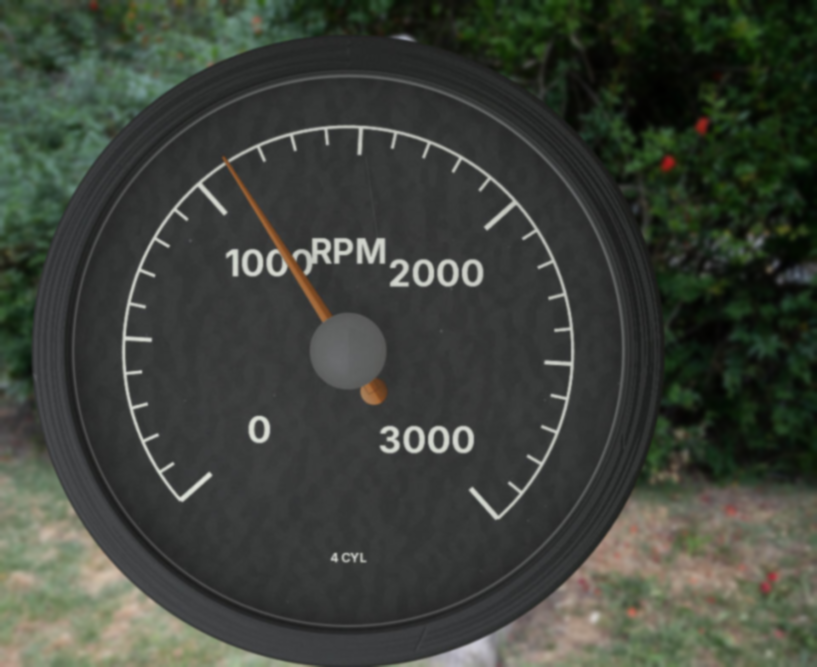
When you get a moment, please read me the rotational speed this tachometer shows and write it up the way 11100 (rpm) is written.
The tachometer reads 1100 (rpm)
